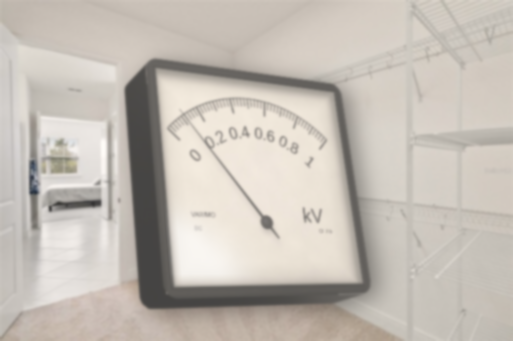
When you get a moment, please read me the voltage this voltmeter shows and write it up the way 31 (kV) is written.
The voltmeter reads 0.1 (kV)
